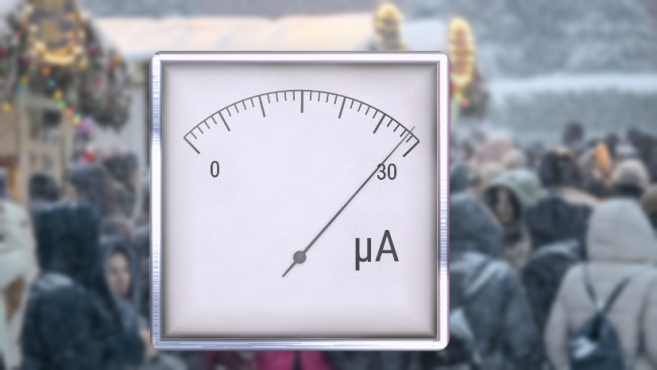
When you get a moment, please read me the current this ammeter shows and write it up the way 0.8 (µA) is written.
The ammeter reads 28.5 (µA)
